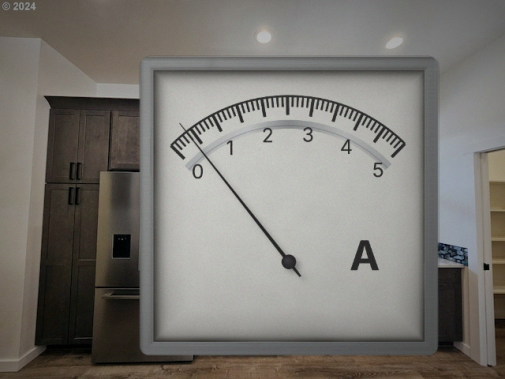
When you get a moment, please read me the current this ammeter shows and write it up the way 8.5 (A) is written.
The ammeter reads 0.4 (A)
